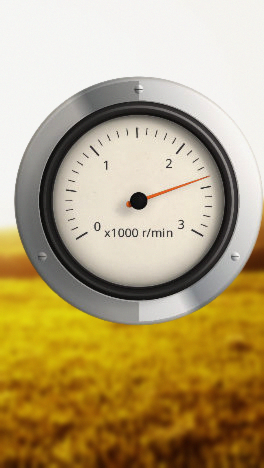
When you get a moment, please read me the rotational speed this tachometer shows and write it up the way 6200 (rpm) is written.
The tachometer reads 2400 (rpm)
